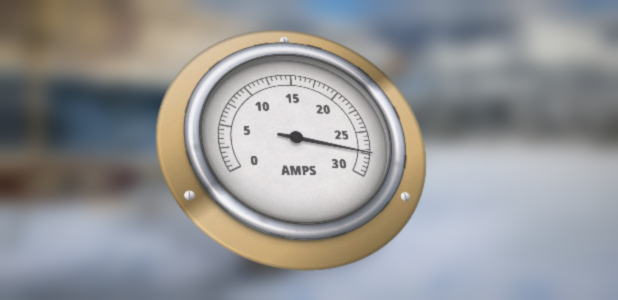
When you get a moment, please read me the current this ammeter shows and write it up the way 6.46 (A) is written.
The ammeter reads 27.5 (A)
